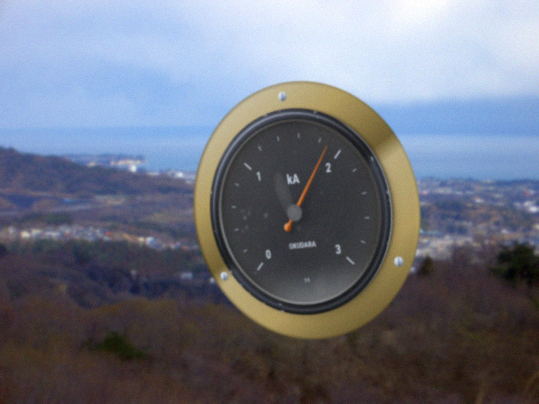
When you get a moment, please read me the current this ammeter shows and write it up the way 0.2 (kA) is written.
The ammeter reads 1.9 (kA)
